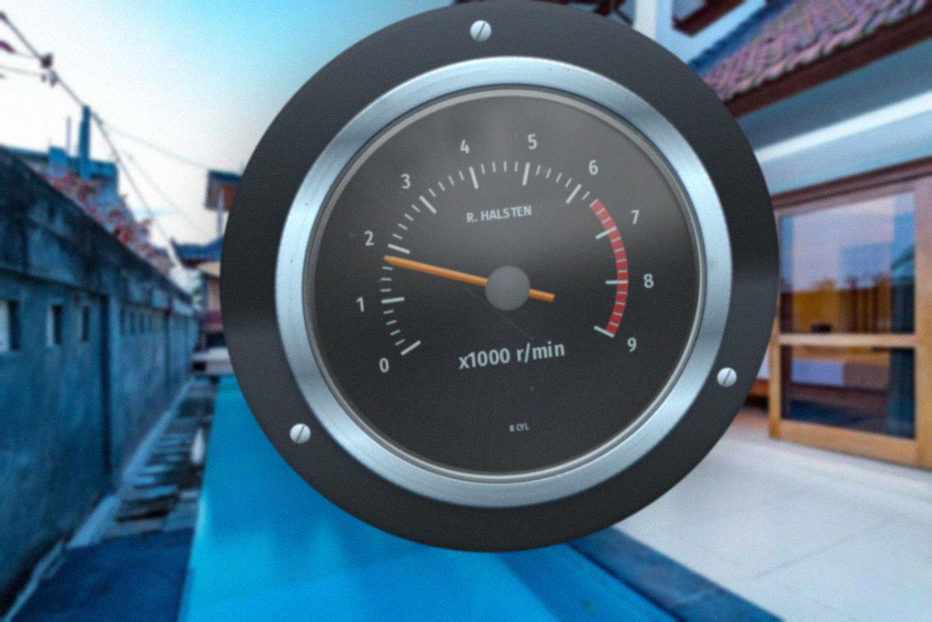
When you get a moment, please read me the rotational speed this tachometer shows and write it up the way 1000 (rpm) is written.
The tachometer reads 1800 (rpm)
